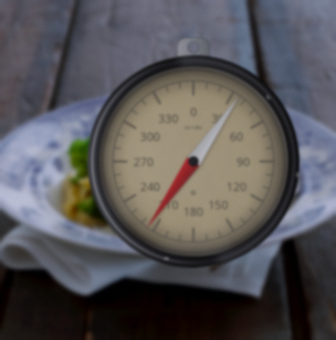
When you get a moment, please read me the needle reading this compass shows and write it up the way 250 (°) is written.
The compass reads 215 (°)
